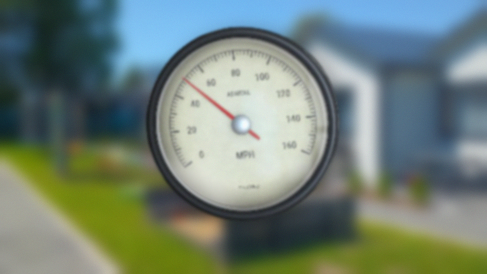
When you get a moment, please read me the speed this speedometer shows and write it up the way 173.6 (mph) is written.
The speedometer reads 50 (mph)
